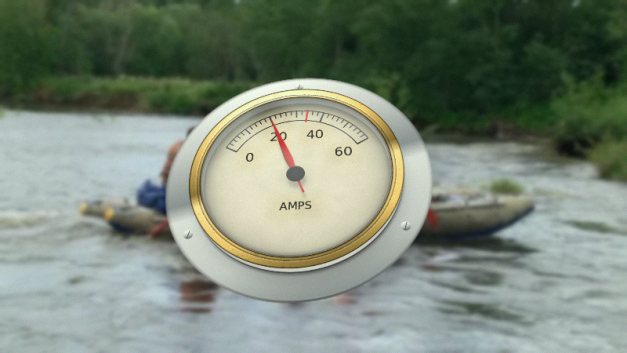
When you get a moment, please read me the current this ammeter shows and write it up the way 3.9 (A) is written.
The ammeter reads 20 (A)
